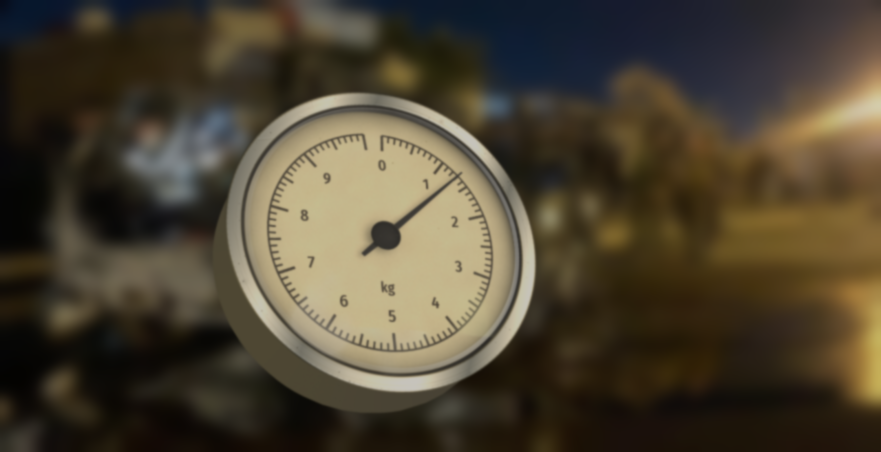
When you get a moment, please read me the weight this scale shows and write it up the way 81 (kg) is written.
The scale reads 1.3 (kg)
